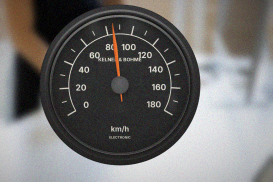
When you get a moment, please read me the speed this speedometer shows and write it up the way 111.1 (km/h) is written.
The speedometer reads 85 (km/h)
